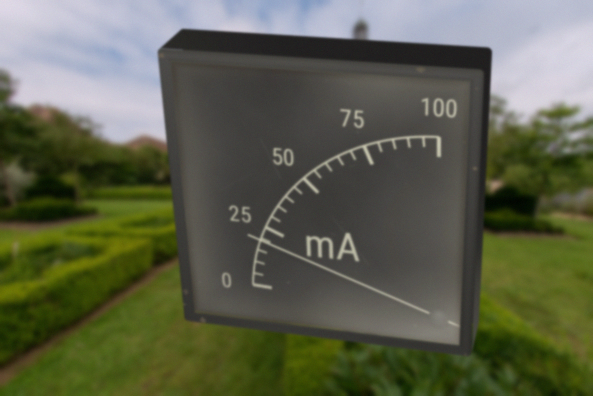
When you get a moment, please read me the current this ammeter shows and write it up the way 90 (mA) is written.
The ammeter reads 20 (mA)
